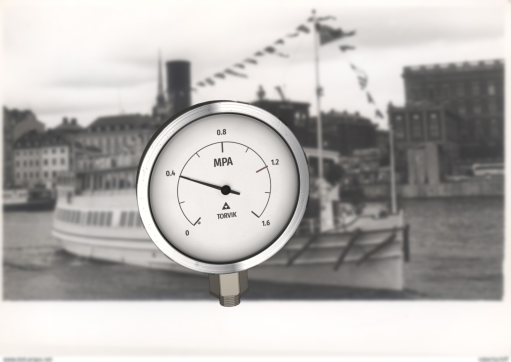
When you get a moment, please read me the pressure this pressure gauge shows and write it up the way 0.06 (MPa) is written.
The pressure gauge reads 0.4 (MPa)
